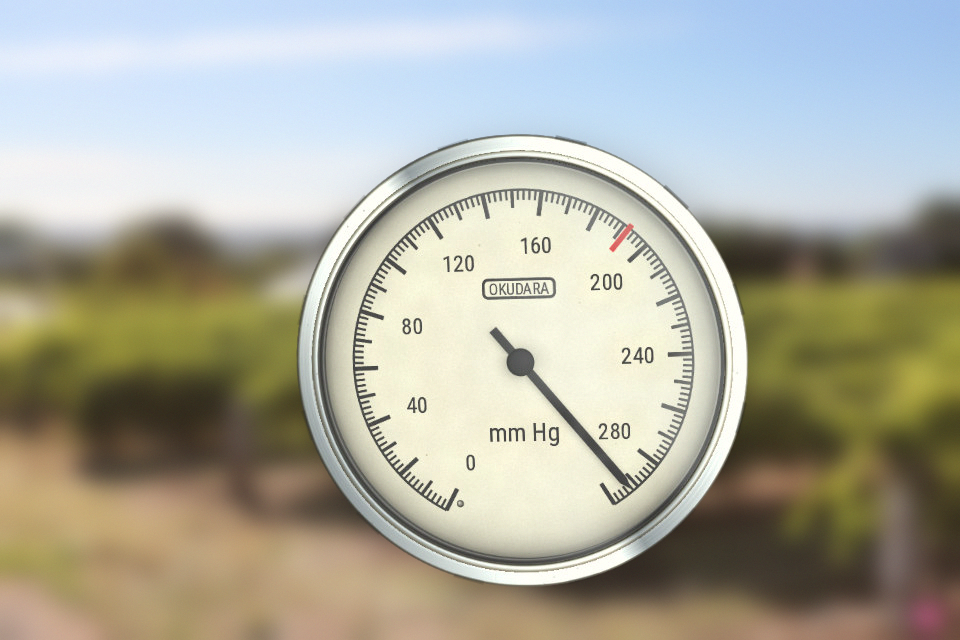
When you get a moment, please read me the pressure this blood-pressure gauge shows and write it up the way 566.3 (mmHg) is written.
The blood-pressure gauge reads 292 (mmHg)
